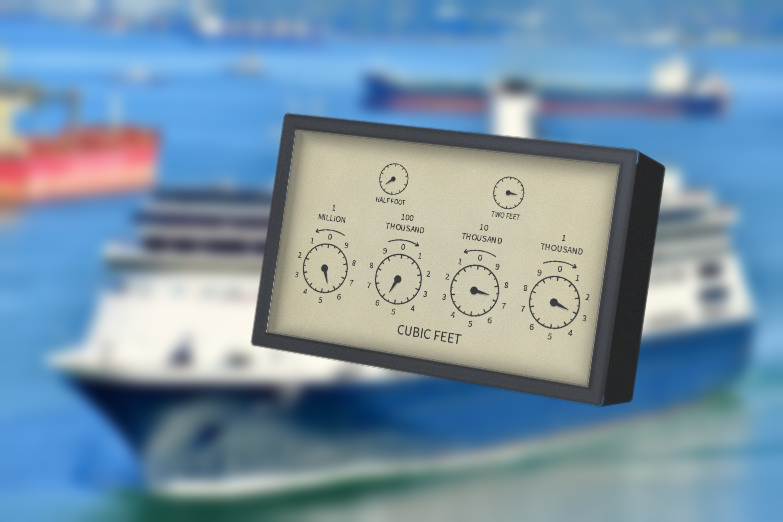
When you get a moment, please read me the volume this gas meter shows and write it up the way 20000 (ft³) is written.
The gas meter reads 557300 (ft³)
